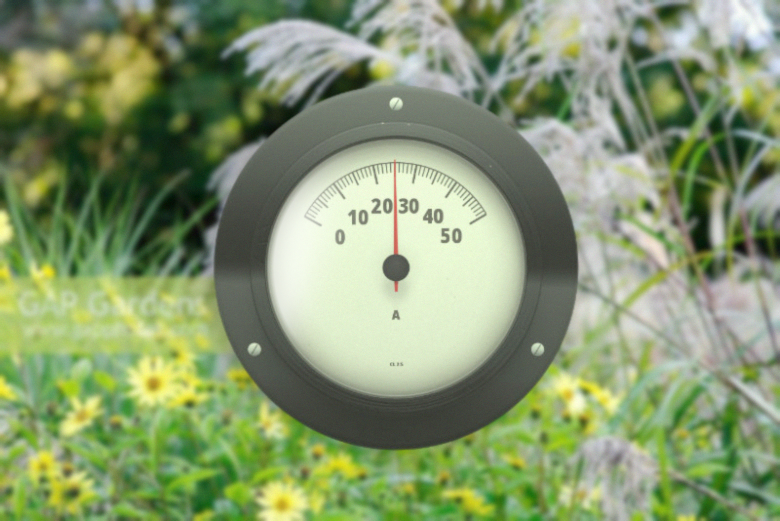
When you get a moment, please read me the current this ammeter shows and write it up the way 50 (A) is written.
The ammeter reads 25 (A)
